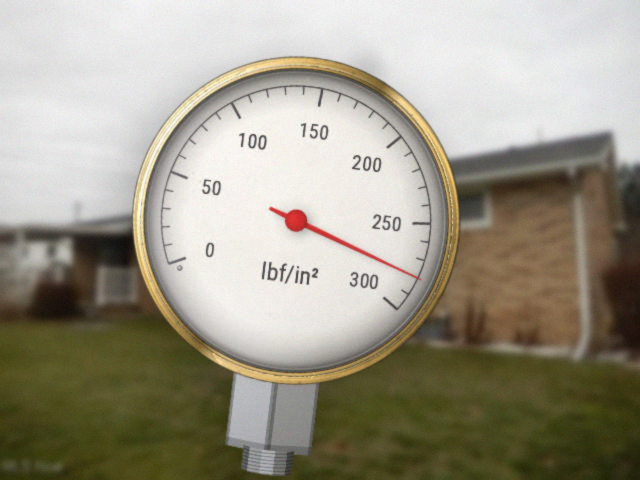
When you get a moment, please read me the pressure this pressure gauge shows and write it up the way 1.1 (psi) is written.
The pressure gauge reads 280 (psi)
